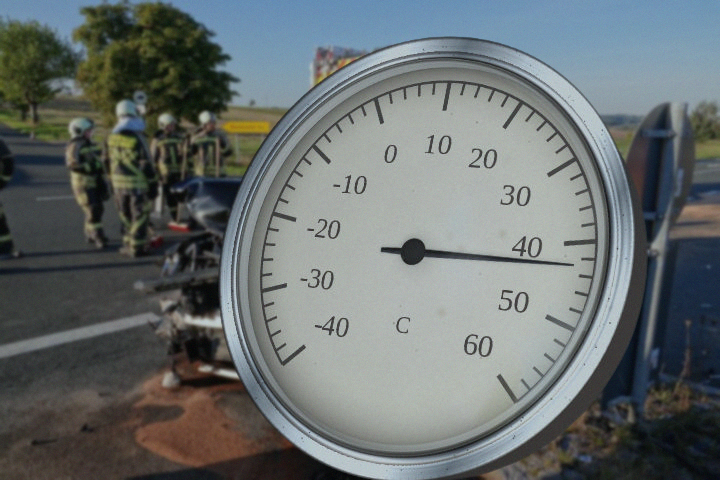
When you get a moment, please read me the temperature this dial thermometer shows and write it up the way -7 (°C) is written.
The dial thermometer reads 43 (°C)
